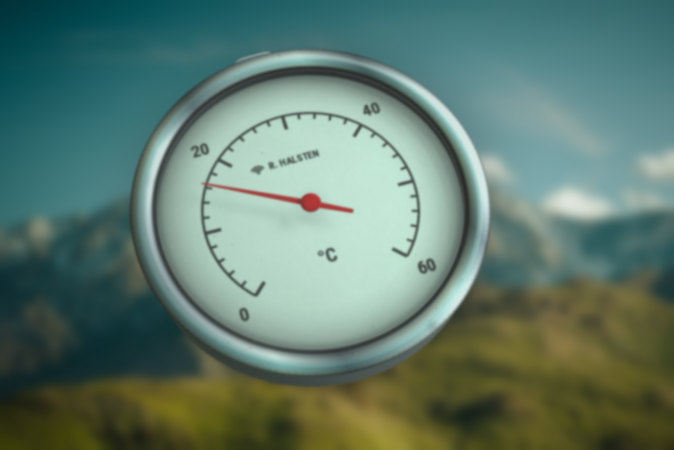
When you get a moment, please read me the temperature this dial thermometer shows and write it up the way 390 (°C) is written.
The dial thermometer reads 16 (°C)
